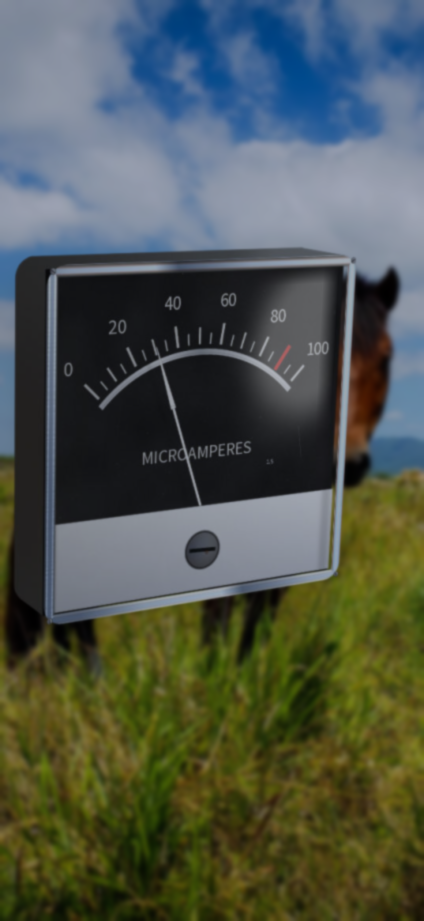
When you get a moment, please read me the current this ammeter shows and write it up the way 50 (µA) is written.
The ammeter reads 30 (µA)
